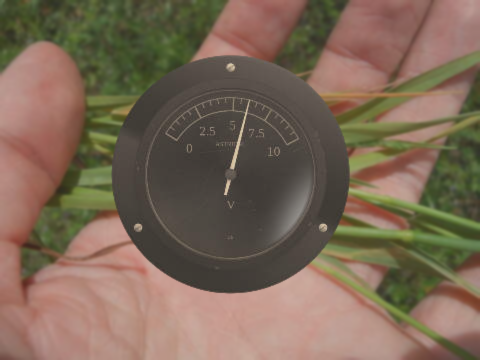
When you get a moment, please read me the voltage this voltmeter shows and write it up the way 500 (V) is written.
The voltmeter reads 6 (V)
